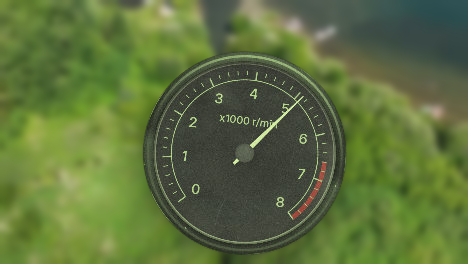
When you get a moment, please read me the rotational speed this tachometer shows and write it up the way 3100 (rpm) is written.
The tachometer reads 5100 (rpm)
